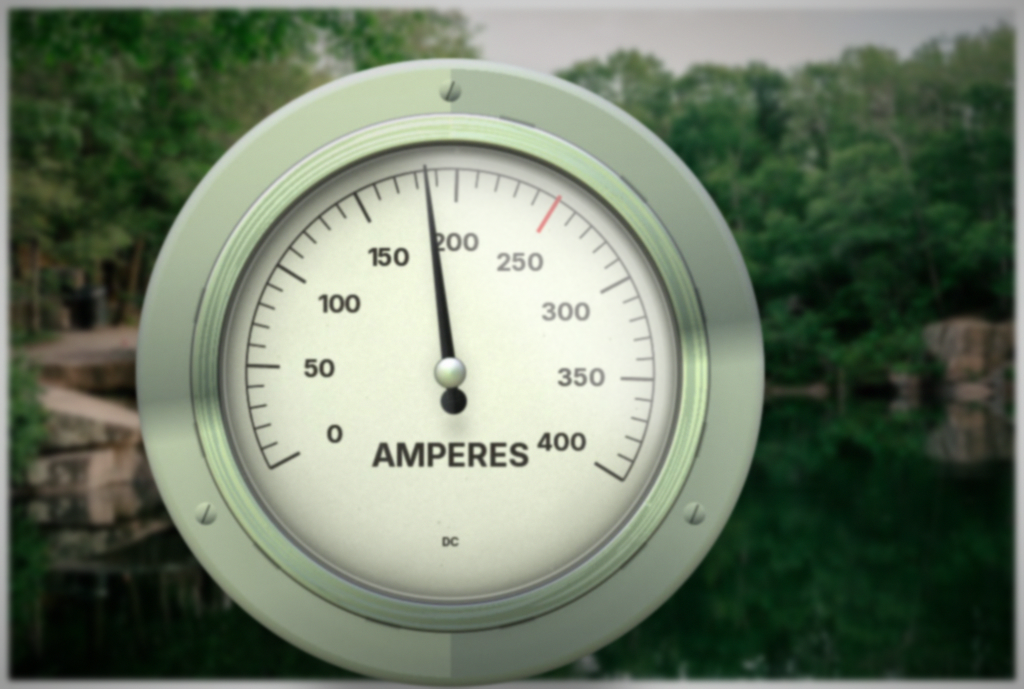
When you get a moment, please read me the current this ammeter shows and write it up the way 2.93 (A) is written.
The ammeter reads 185 (A)
